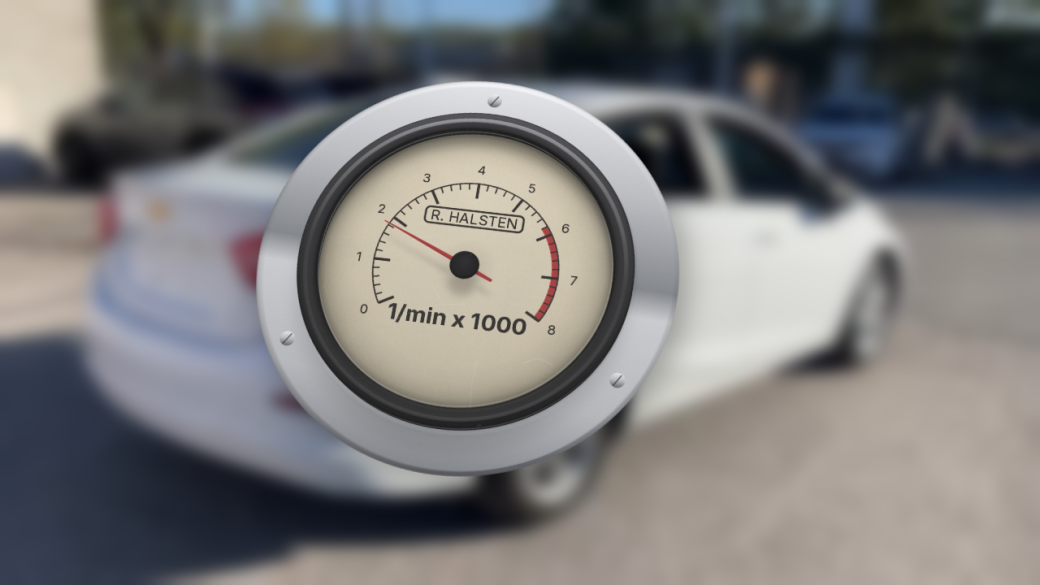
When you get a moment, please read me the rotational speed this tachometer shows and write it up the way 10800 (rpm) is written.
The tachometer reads 1800 (rpm)
